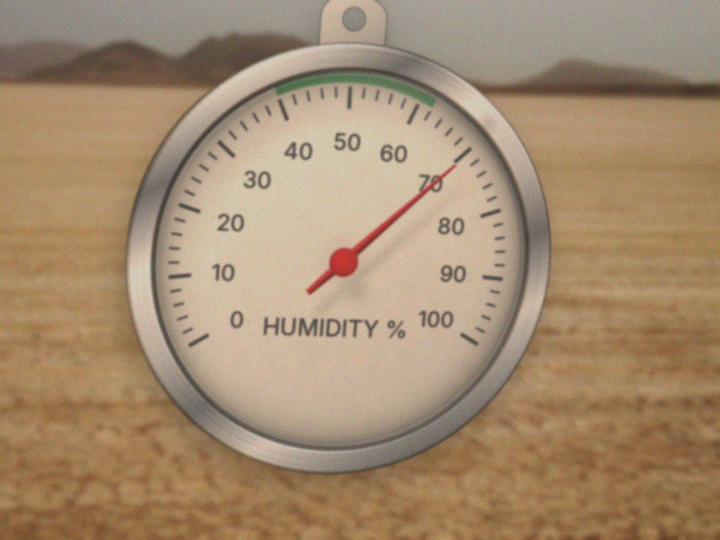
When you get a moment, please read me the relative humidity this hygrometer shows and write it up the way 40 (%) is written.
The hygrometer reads 70 (%)
